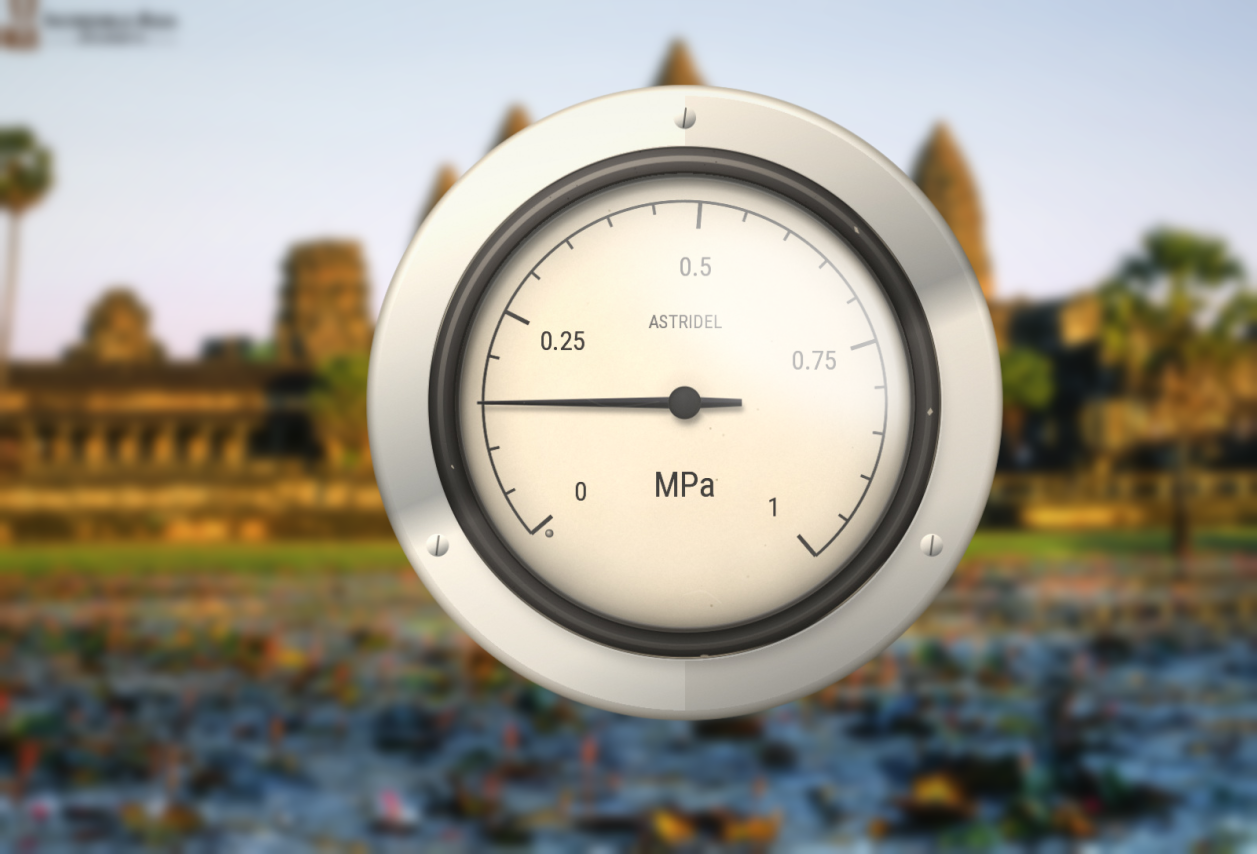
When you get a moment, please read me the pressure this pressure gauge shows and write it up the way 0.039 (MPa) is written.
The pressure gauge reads 0.15 (MPa)
